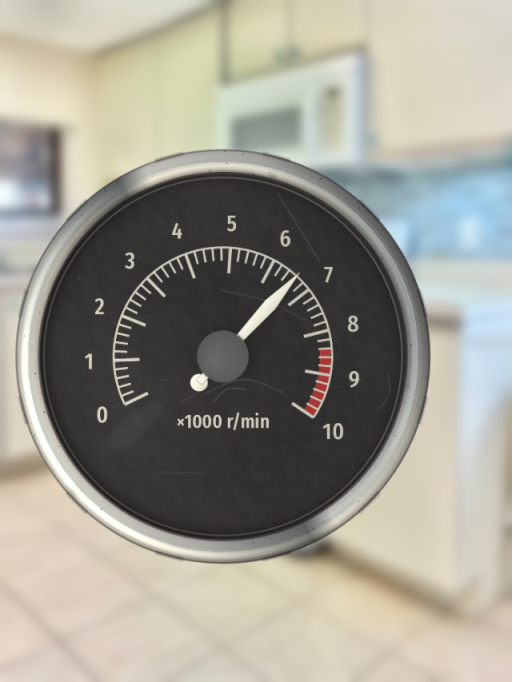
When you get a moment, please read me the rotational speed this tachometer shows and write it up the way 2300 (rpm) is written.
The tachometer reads 6600 (rpm)
